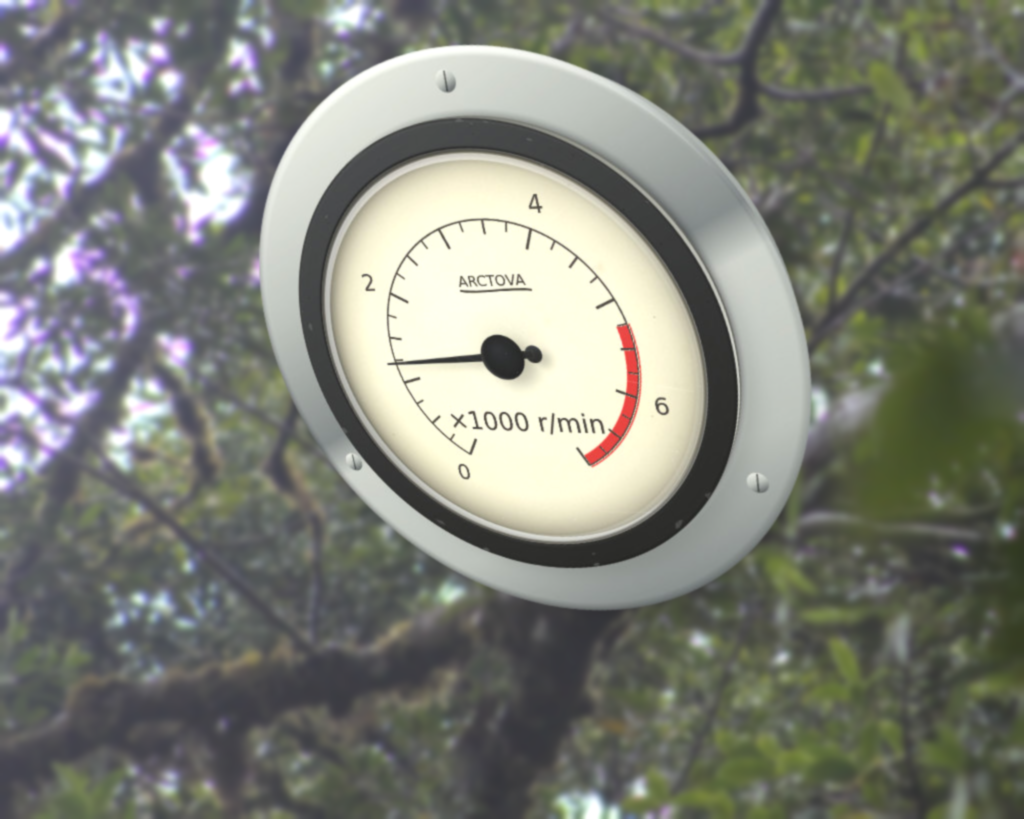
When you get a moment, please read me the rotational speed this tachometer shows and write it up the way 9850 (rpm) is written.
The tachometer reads 1250 (rpm)
